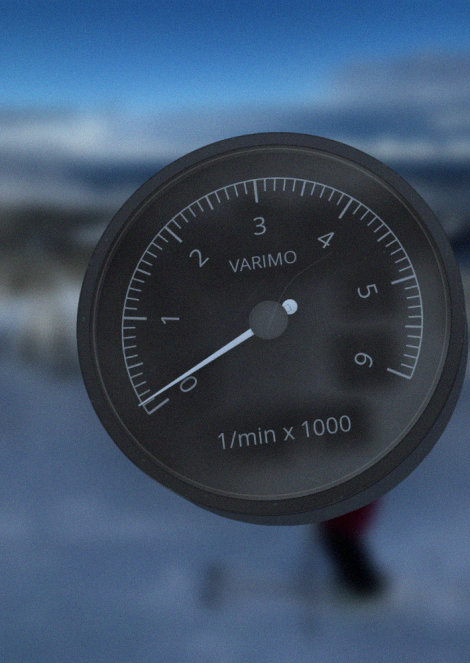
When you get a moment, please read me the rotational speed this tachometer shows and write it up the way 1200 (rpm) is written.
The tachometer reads 100 (rpm)
